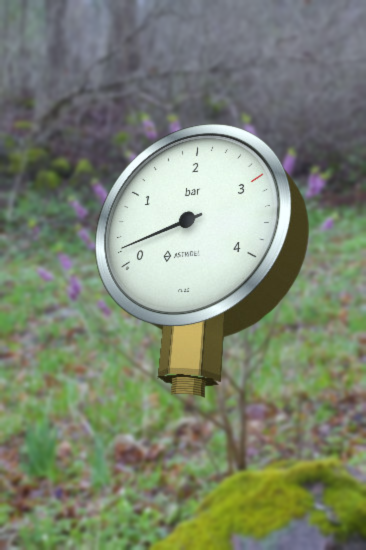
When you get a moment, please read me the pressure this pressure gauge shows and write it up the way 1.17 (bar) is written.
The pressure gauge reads 0.2 (bar)
